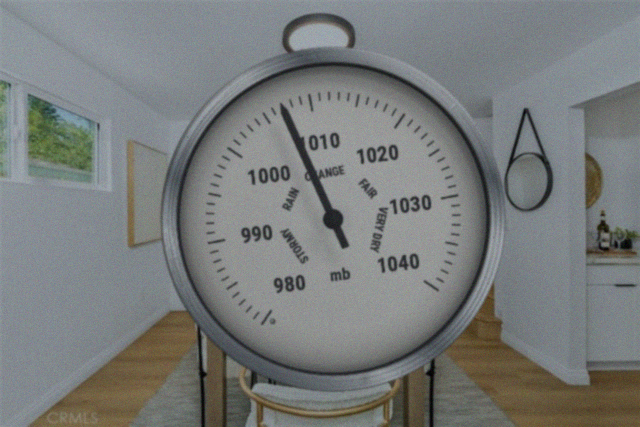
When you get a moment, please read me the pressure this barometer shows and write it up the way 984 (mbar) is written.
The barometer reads 1007 (mbar)
